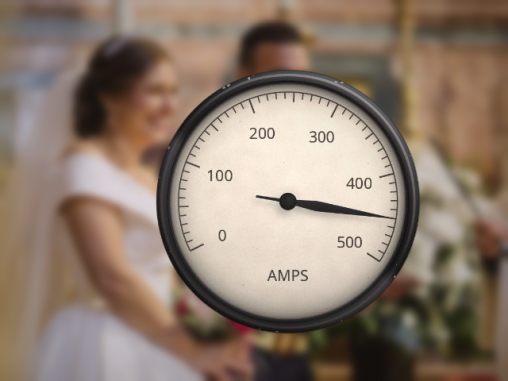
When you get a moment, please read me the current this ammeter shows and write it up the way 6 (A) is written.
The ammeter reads 450 (A)
